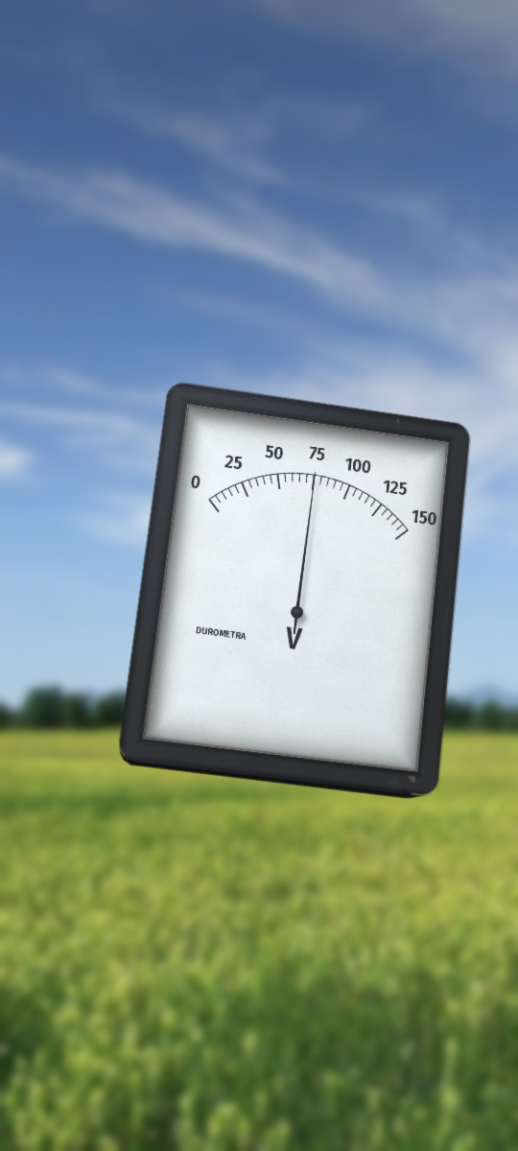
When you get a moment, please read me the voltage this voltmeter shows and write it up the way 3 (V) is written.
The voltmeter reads 75 (V)
